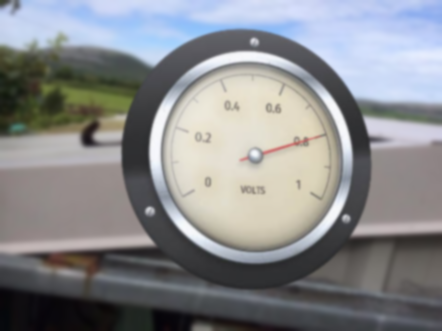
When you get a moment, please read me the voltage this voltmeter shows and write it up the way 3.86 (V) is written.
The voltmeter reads 0.8 (V)
